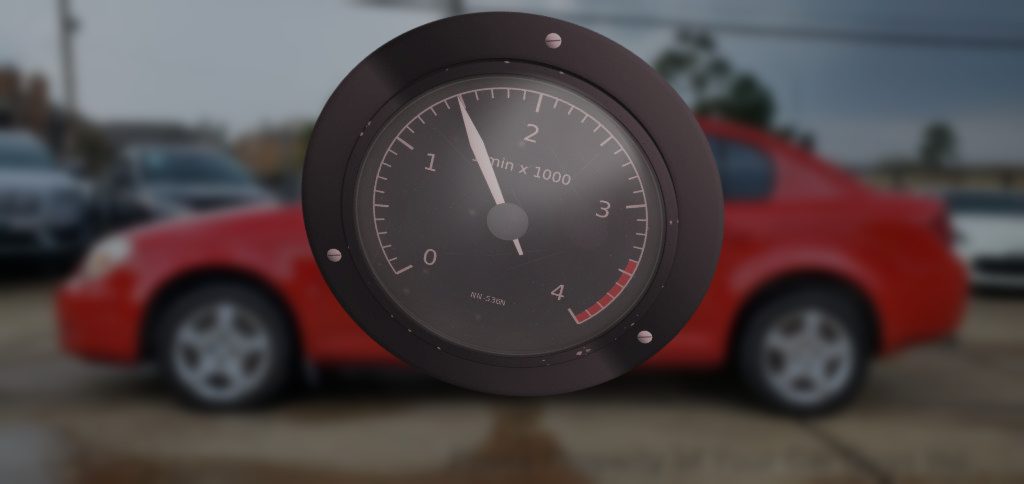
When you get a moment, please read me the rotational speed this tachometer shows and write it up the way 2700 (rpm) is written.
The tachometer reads 1500 (rpm)
